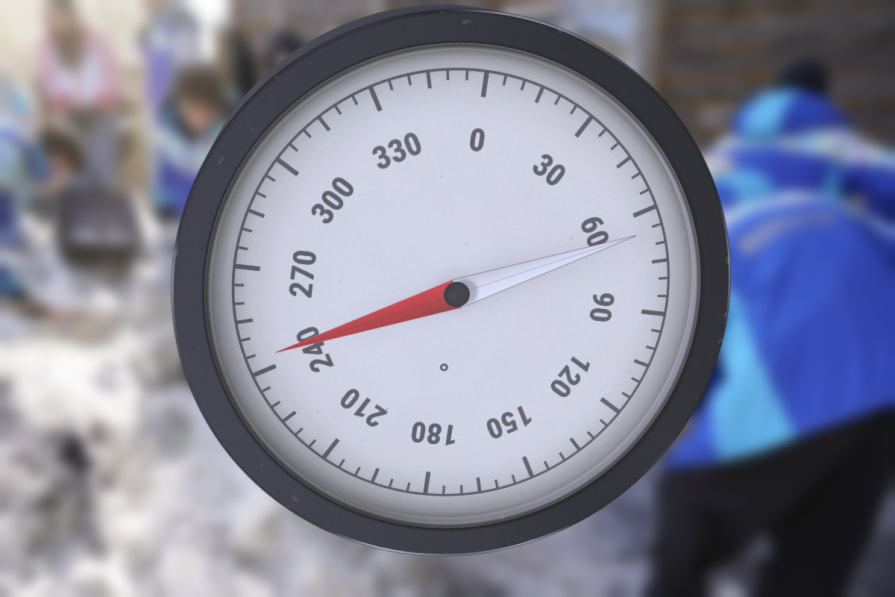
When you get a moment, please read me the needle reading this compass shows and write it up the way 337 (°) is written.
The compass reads 245 (°)
